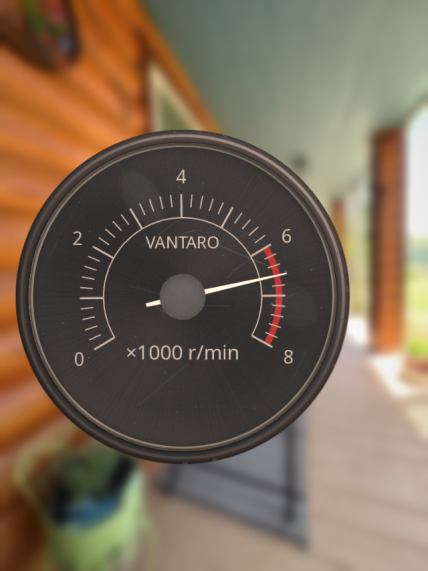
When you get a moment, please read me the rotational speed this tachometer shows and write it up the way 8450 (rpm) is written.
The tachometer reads 6600 (rpm)
